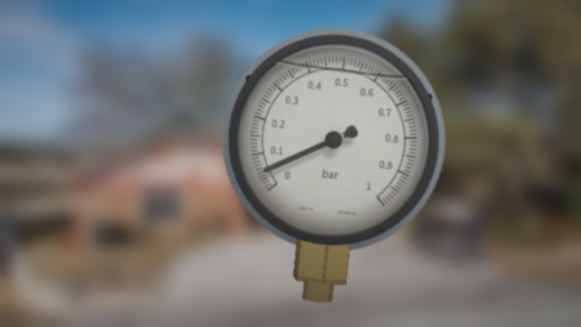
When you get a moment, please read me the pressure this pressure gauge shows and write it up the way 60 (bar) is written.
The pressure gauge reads 0.05 (bar)
